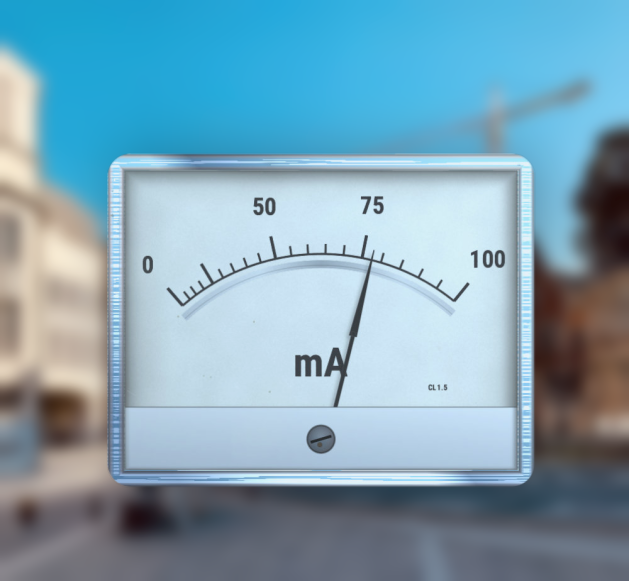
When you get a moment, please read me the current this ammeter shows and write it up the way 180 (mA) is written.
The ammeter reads 77.5 (mA)
